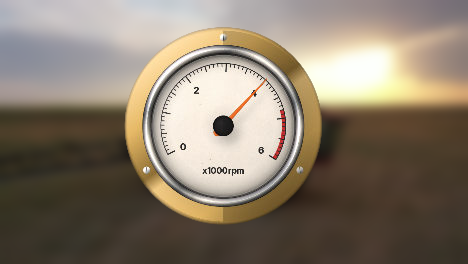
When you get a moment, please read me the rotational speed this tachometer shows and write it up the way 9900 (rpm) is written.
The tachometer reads 4000 (rpm)
